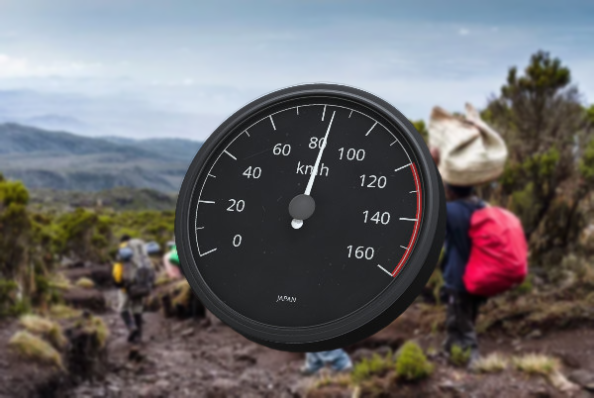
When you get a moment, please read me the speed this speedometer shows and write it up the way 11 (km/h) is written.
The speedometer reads 85 (km/h)
